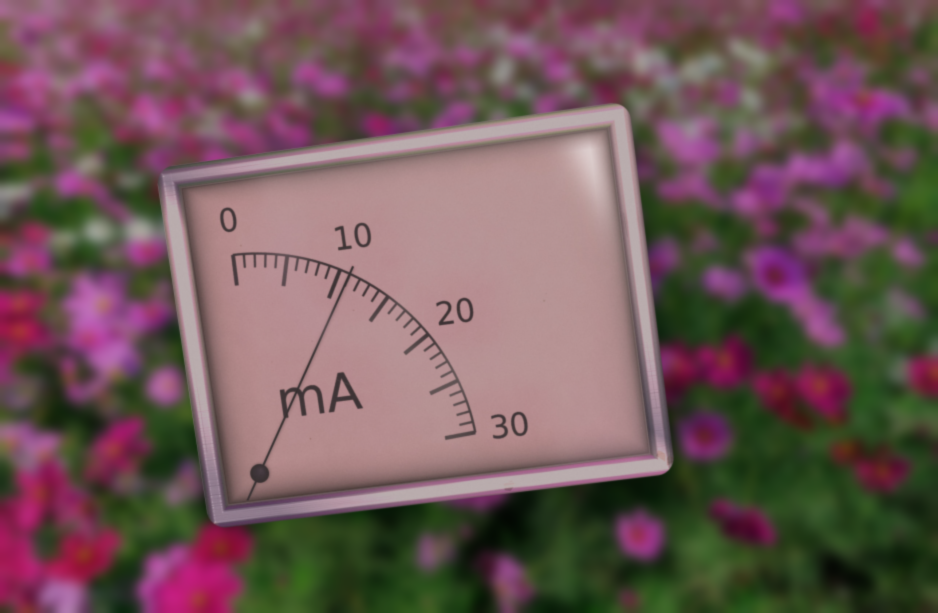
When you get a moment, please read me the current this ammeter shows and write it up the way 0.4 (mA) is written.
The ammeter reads 11 (mA)
